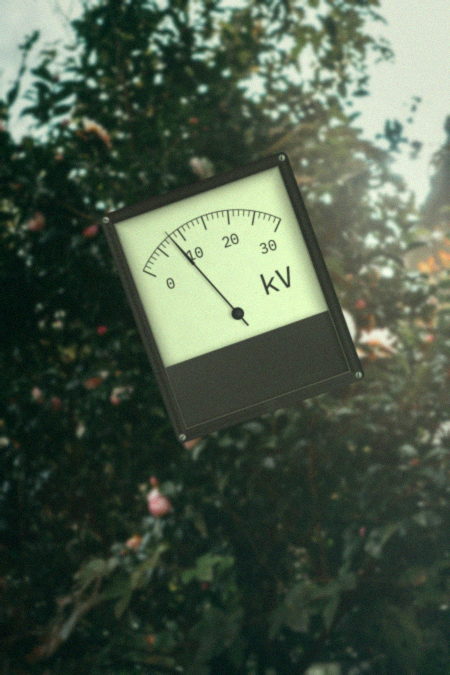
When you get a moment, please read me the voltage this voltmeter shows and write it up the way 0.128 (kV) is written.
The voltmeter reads 8 (kV)
